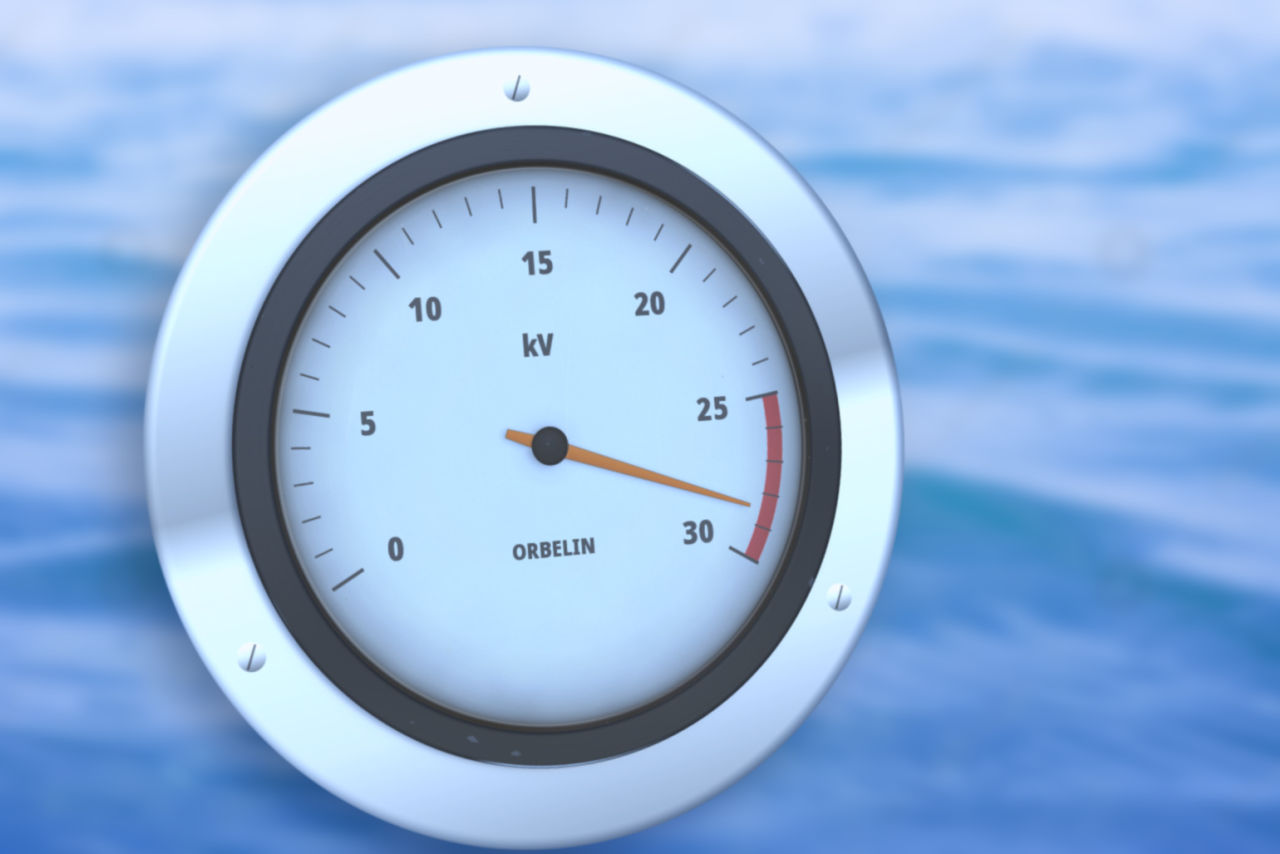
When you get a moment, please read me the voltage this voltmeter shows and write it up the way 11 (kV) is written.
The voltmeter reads 28.5 (kV)
